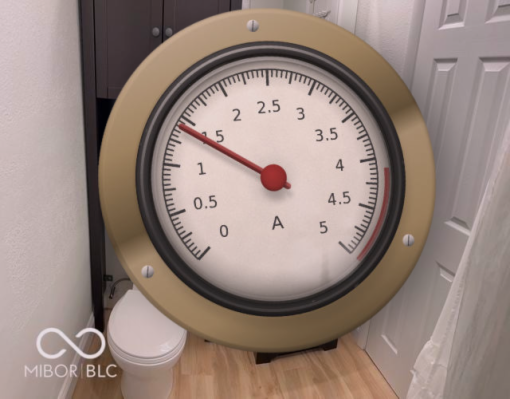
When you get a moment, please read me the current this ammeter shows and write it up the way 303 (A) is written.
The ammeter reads 1.4 (A)
